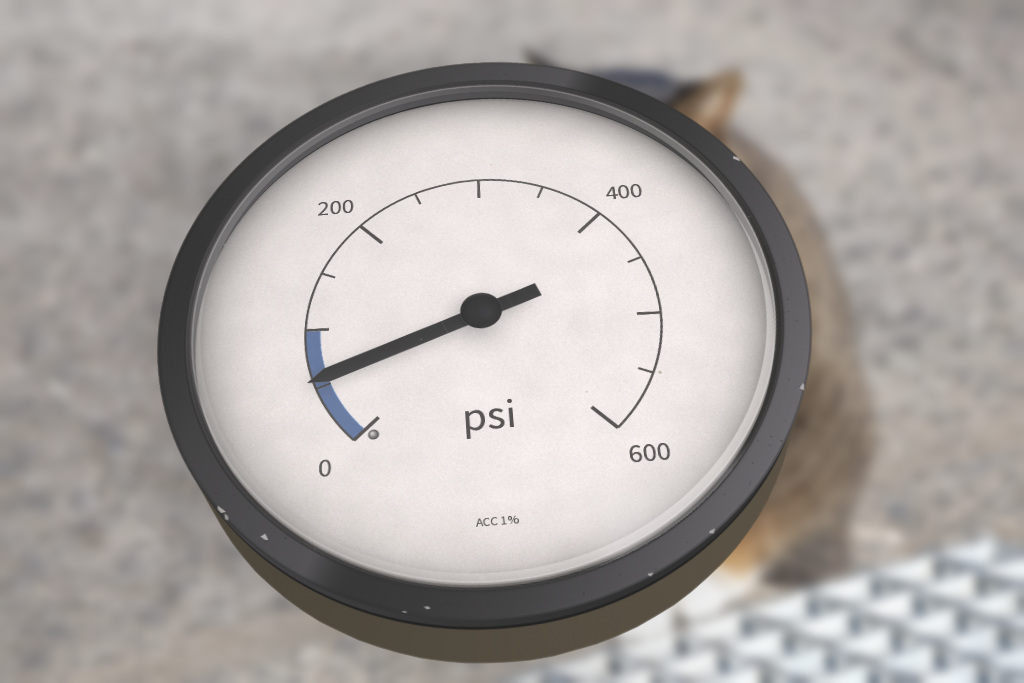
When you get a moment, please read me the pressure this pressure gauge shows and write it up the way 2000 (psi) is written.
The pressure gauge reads 50 (psi)
